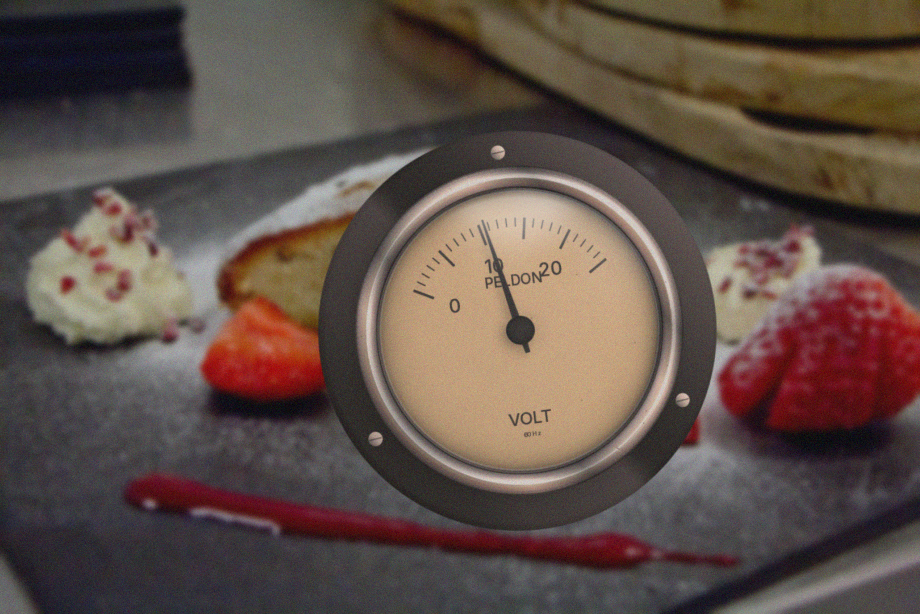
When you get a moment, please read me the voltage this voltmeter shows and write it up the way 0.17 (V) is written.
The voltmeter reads 10.5 (V)
